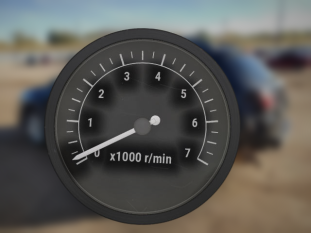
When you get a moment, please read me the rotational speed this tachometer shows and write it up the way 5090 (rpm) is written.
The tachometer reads 125 (rpm)
